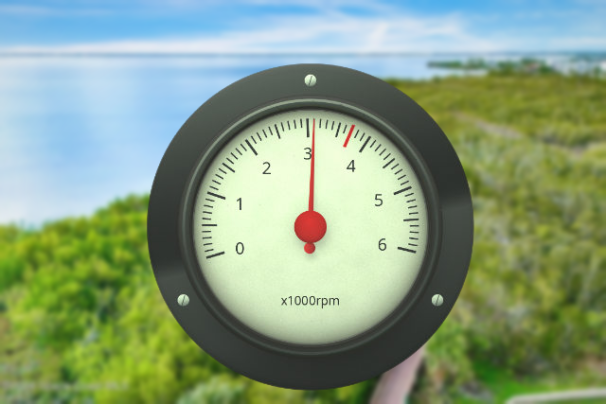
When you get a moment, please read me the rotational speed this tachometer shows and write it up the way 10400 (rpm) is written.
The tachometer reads 3100 (rpm)
